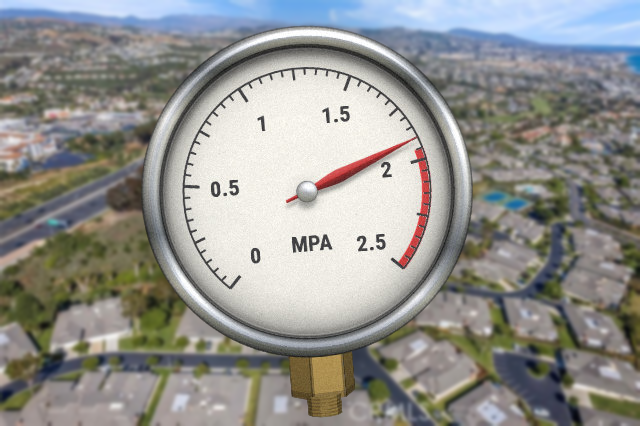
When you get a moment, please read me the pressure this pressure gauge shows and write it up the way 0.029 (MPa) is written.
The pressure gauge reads 1.9 (MPa)
